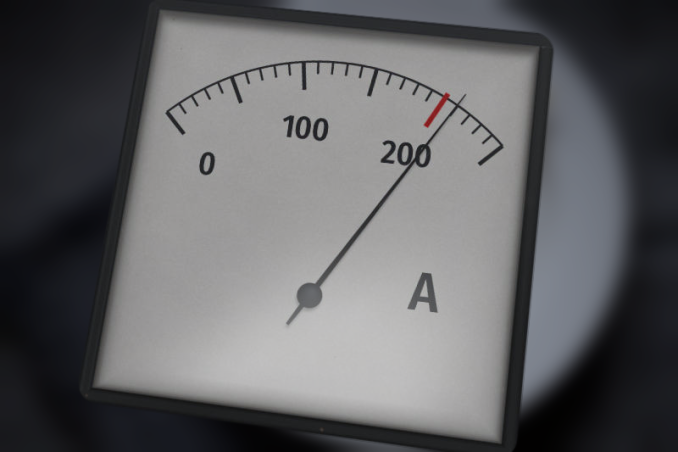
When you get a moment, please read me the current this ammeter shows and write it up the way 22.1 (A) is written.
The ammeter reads 210 (A)
